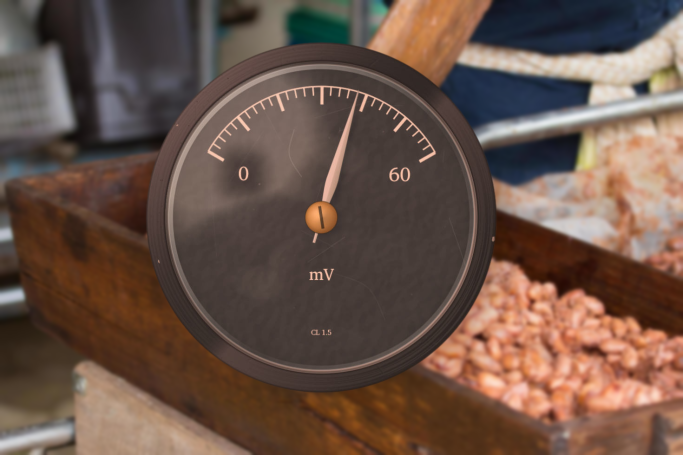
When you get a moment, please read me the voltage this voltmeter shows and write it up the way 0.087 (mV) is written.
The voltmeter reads 38 (mV)
